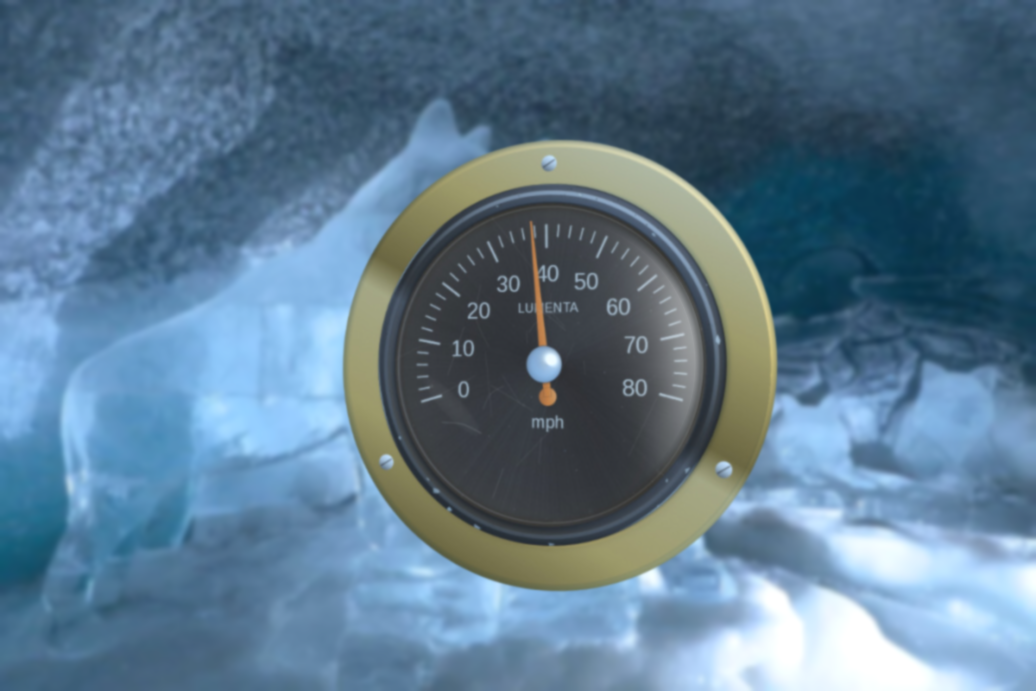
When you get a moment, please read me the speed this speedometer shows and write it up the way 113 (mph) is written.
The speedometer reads 38 (mph)
